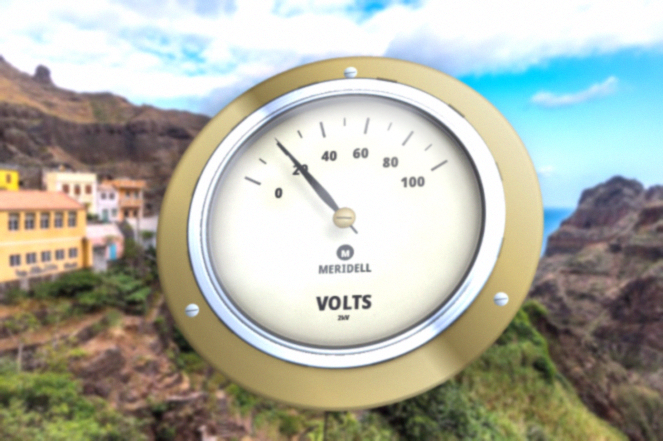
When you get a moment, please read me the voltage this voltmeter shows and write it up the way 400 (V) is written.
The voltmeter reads 20 (V)
